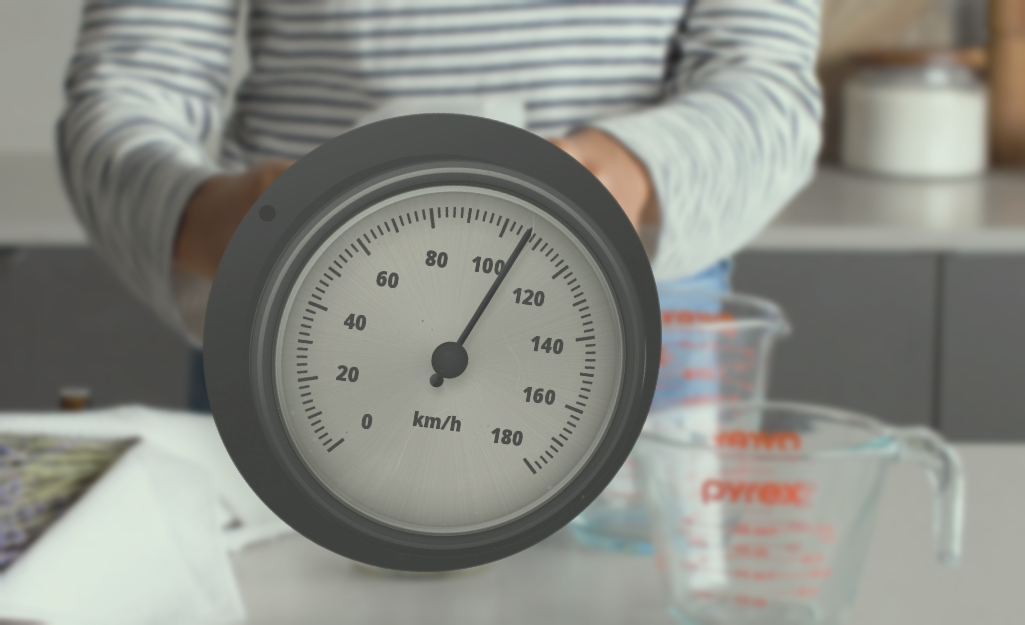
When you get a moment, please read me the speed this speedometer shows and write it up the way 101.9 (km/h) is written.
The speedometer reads 106 (km/h)
